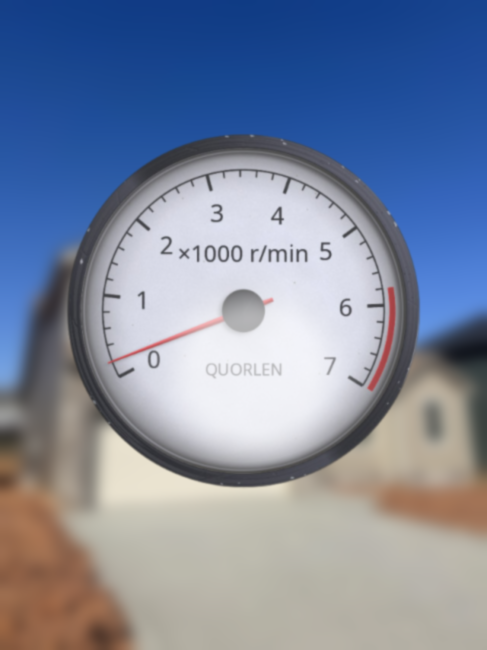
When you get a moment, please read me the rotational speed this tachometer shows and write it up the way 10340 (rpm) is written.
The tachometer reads 200 (rpm)
